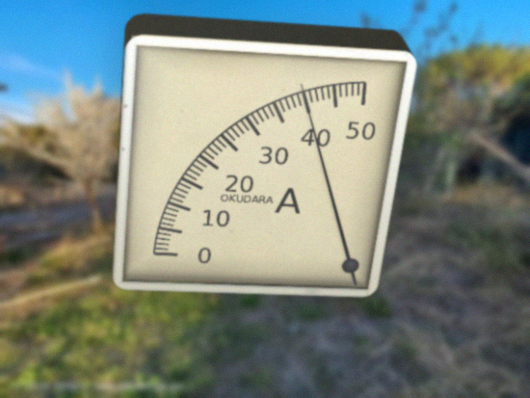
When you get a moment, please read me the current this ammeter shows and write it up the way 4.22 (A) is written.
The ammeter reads 40 (A)
